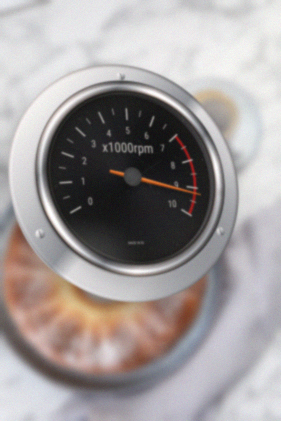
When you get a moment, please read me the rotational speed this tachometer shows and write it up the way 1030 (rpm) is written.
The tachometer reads 9250 (rpm)
